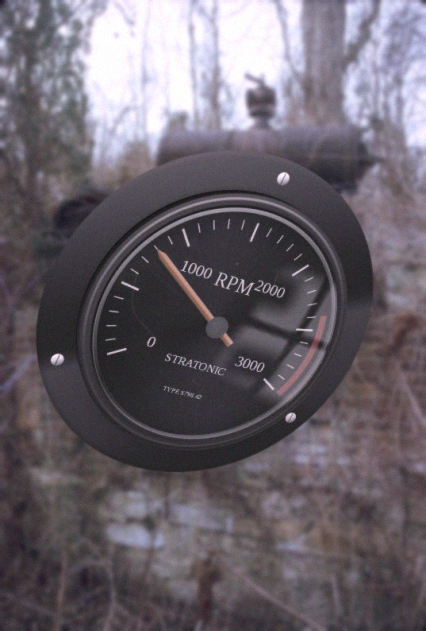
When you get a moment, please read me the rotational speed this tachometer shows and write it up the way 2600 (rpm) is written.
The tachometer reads 800 (rpm)
